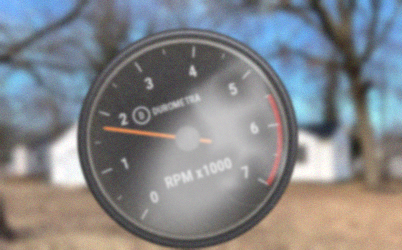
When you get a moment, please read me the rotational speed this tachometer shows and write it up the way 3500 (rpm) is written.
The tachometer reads 1750 (rpm)
